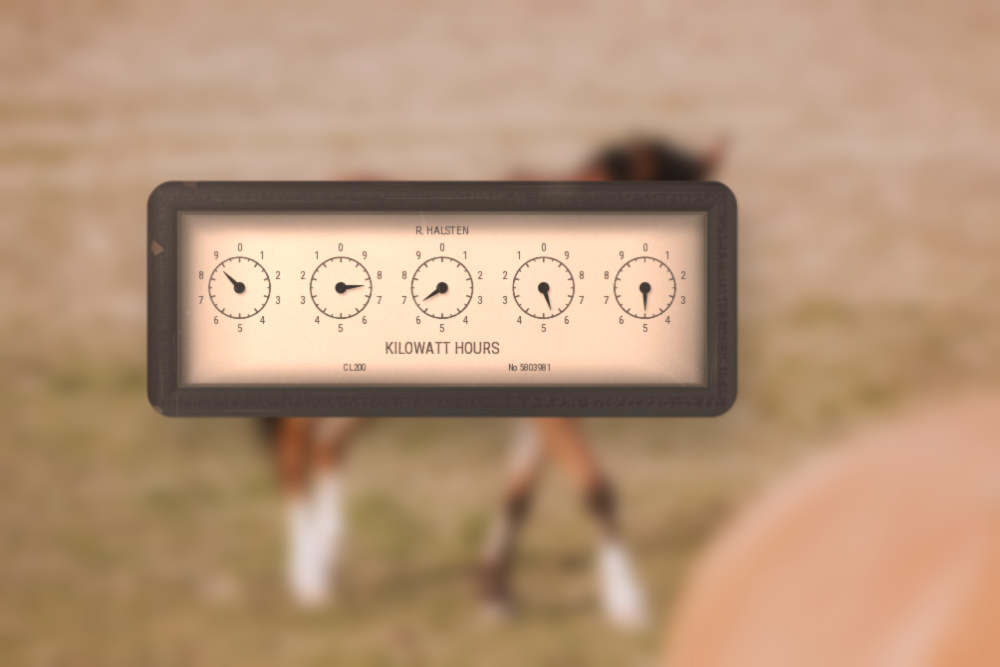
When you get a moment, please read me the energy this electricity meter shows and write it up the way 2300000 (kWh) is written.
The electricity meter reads 87655 (kWh)
